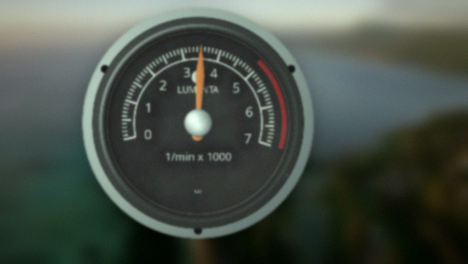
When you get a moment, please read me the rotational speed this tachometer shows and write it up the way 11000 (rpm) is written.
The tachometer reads 3500 (rpm)
